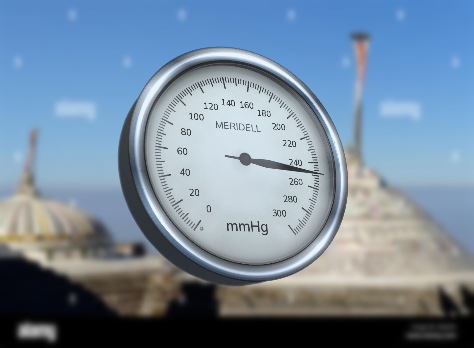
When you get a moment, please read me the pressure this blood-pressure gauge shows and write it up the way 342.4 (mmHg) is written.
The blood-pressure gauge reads 250 (mmHg)
